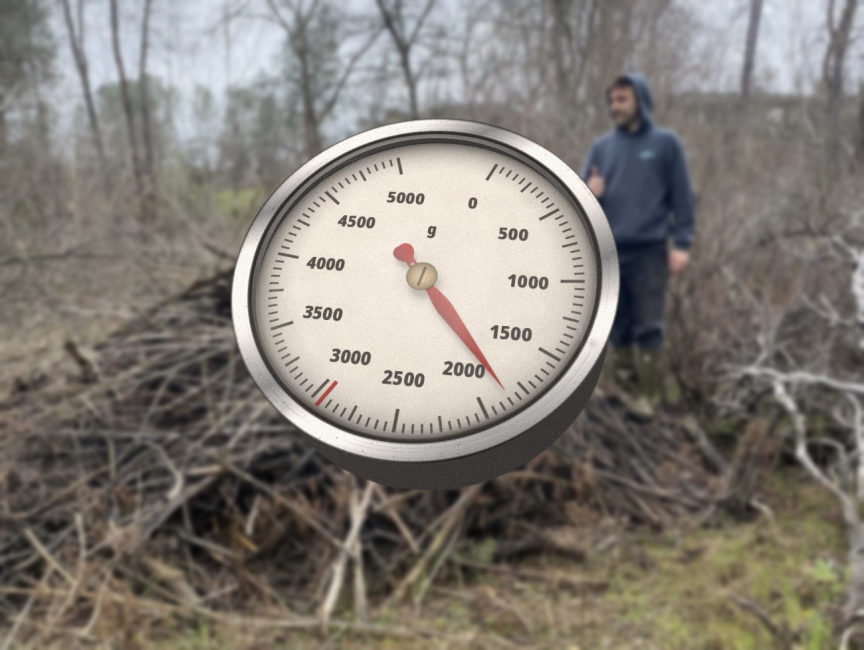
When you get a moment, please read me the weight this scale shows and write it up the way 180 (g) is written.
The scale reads 1850 (g)
